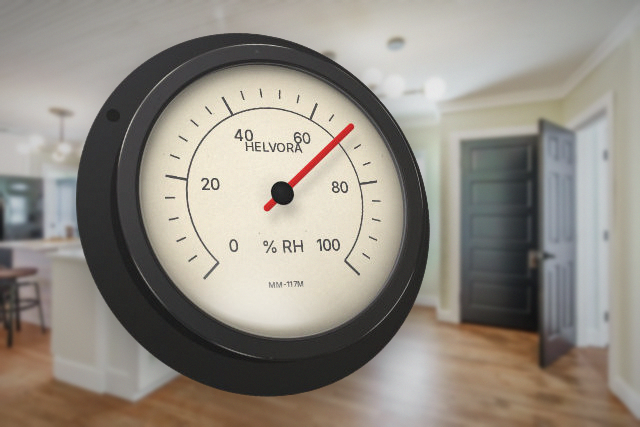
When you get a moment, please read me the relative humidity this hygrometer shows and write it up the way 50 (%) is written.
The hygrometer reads 68 (%)
